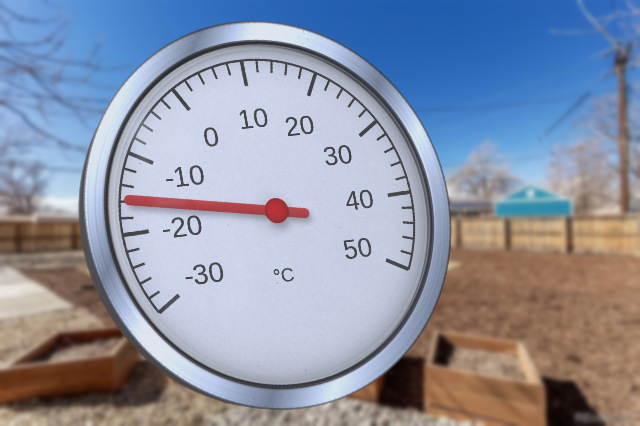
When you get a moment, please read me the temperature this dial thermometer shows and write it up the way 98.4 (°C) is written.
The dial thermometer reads -16 (°C)
